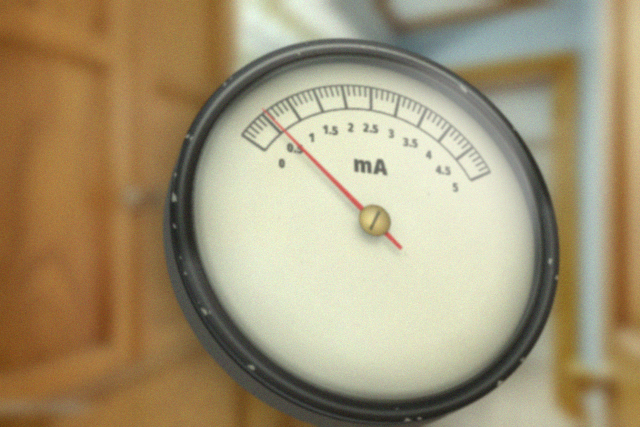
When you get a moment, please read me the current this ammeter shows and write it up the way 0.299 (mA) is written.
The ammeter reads 0.5 (mA)
